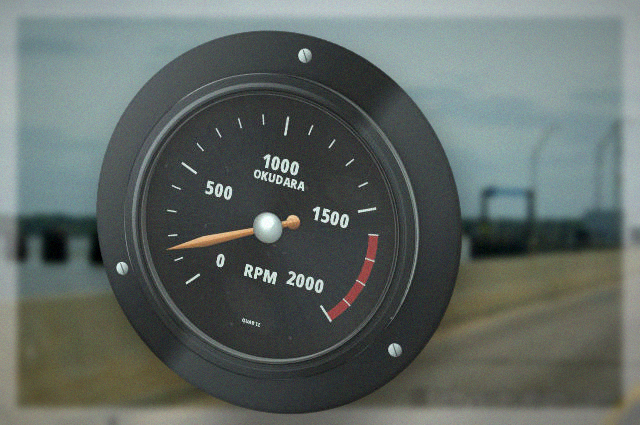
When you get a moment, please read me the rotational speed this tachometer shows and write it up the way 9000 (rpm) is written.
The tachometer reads 150 (rpm)
